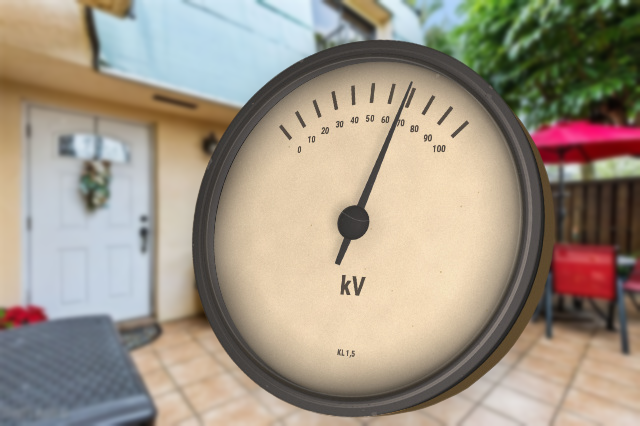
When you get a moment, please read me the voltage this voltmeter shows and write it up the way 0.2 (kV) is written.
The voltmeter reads 70 (kV)
